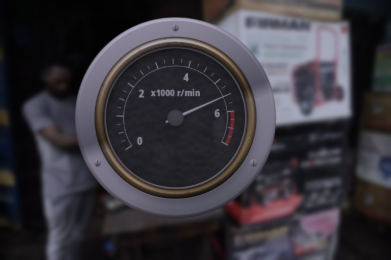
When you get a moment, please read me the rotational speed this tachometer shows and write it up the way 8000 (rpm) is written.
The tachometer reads 5500 (rpm)
